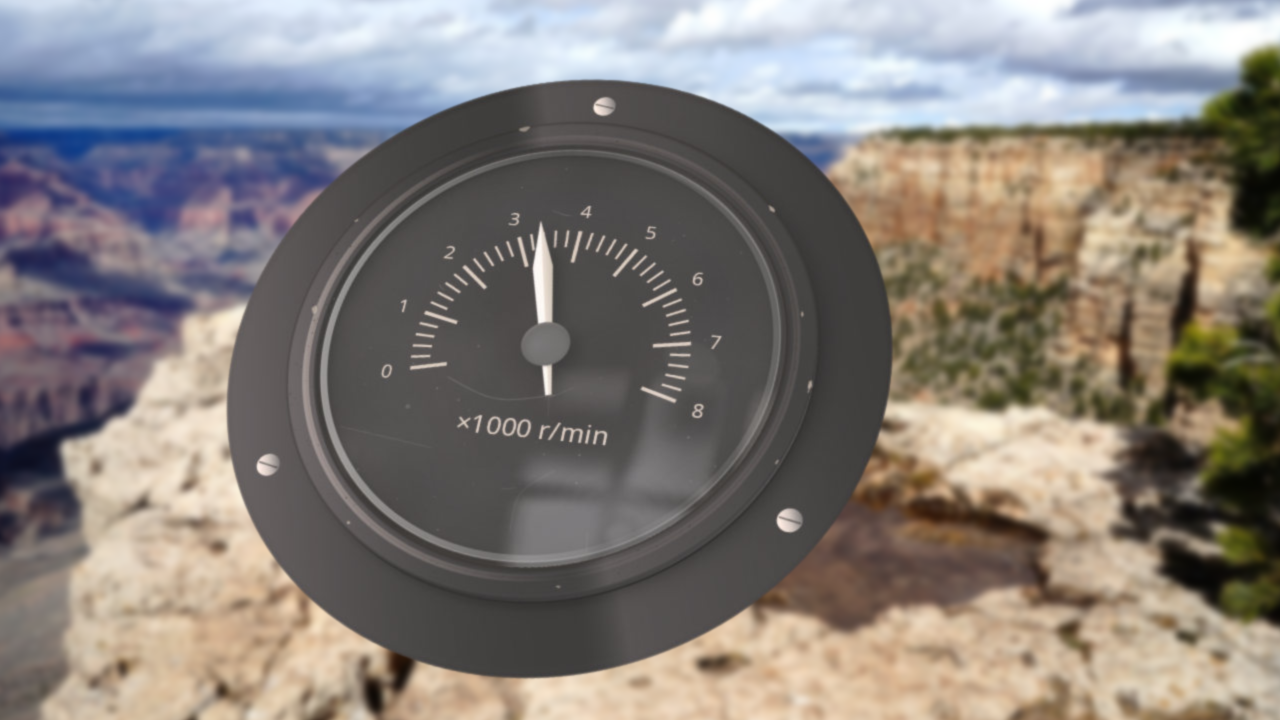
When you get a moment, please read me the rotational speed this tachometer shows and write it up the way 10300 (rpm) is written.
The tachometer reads 3400 (rpm)
